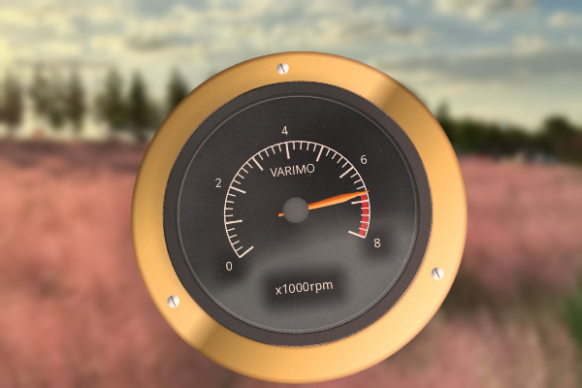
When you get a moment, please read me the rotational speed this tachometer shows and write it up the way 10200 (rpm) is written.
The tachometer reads 6800 (rpm)
